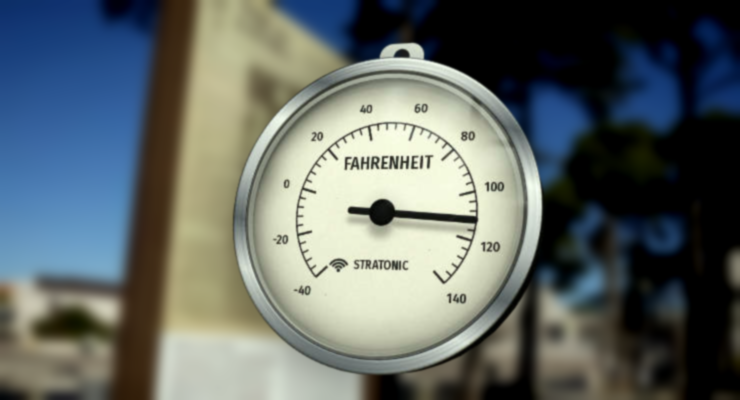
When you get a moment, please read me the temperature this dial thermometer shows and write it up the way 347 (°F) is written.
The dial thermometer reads 112 (°F)
